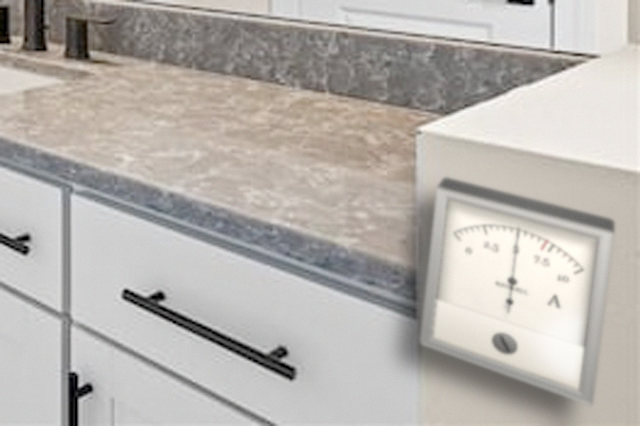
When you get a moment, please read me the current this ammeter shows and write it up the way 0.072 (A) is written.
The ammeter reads 5 (A)
